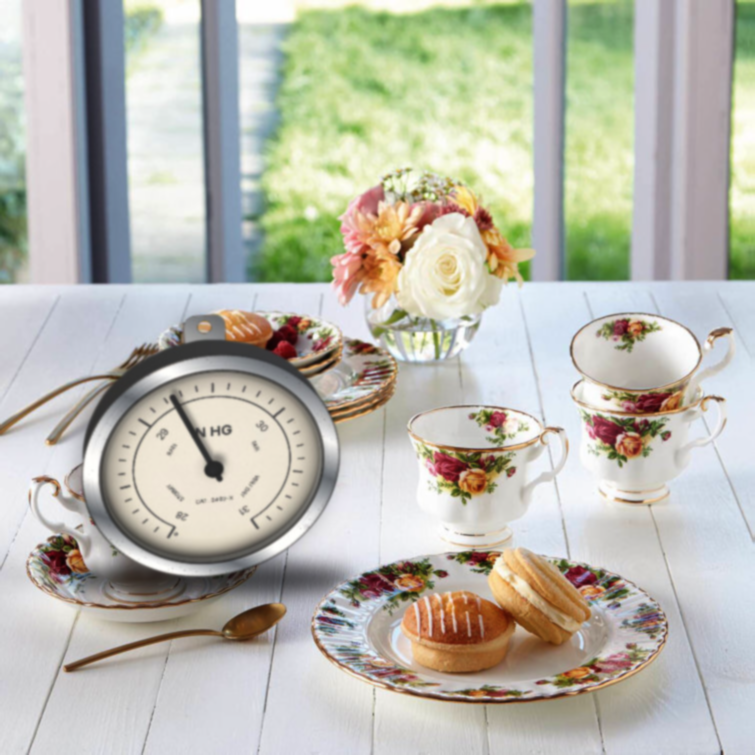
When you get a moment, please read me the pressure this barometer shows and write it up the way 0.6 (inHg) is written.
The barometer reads 29.25 (inHg)
